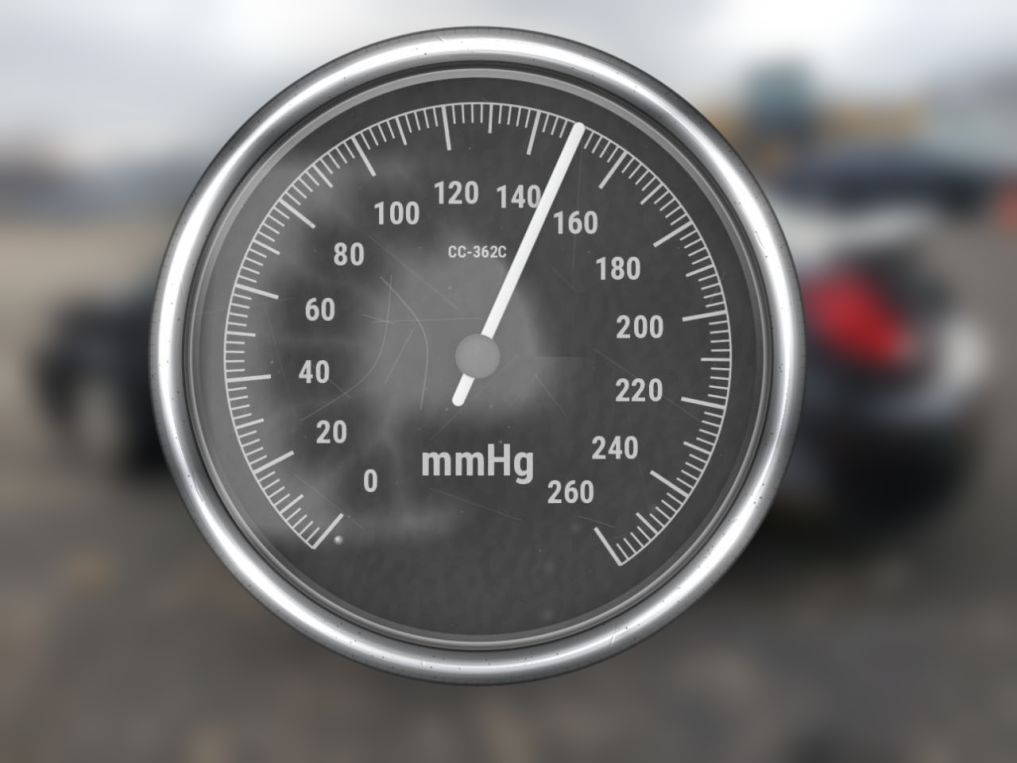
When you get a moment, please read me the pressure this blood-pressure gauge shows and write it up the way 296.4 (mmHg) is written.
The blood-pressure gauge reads 149 (mmHg)
